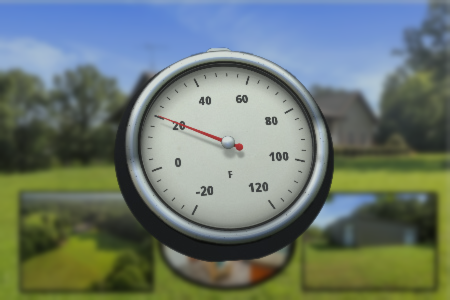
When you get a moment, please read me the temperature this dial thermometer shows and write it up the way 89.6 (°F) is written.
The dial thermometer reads 20 (°F)
